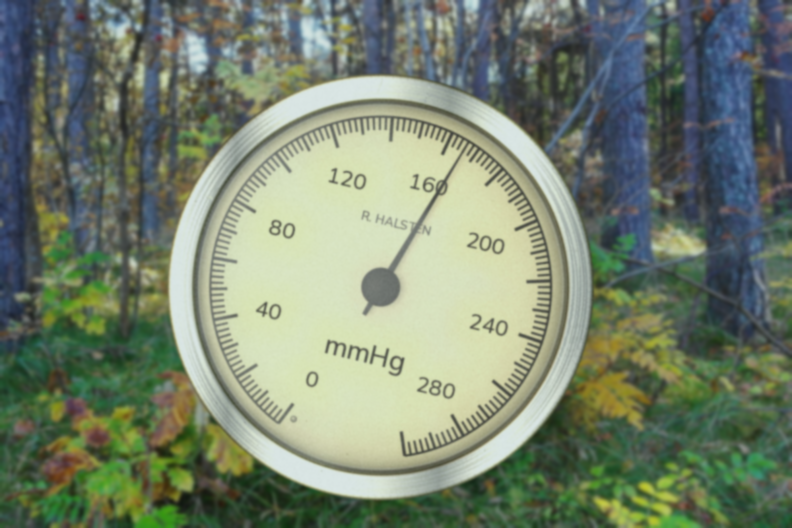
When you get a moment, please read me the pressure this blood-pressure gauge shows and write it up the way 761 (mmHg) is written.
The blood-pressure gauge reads 166 (mmHg)
